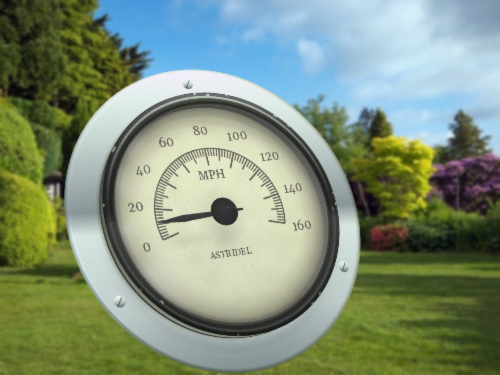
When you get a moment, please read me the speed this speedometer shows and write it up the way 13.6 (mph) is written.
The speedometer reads 10 (mph)
